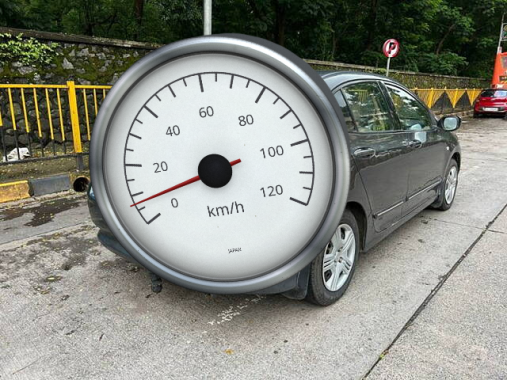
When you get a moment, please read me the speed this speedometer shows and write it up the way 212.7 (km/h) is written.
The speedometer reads 7.5 (km/h)
